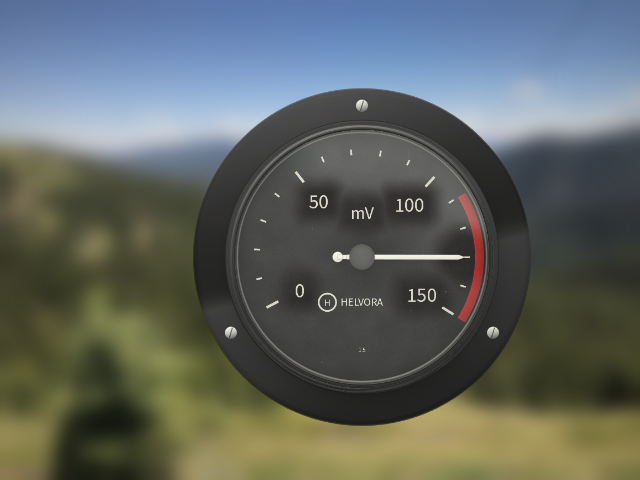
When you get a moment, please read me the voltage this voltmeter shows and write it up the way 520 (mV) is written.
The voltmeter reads 130 (mV)
